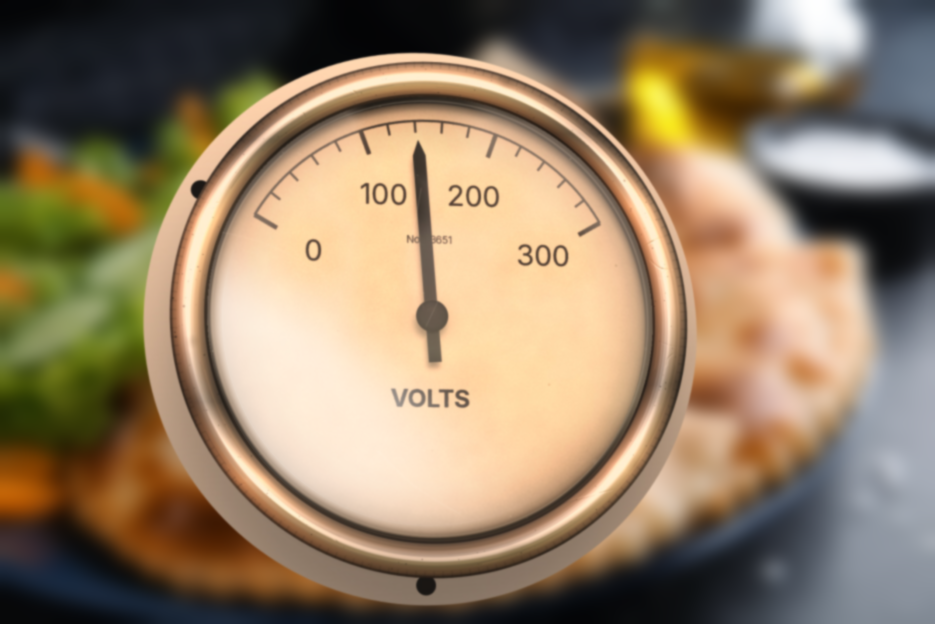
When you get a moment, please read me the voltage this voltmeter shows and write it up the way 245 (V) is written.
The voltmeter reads 140 (V)
